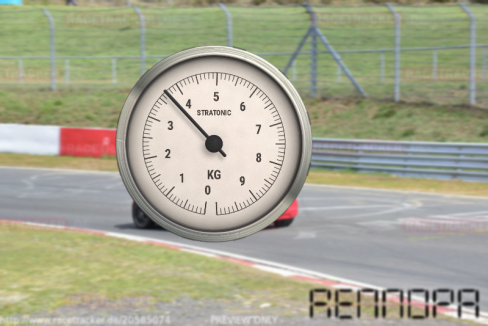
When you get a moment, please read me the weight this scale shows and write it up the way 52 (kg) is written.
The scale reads 3.7 (kg)
